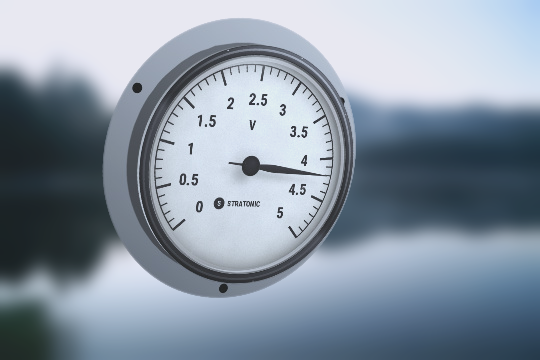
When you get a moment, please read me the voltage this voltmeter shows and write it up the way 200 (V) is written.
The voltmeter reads 4.2 (V)
